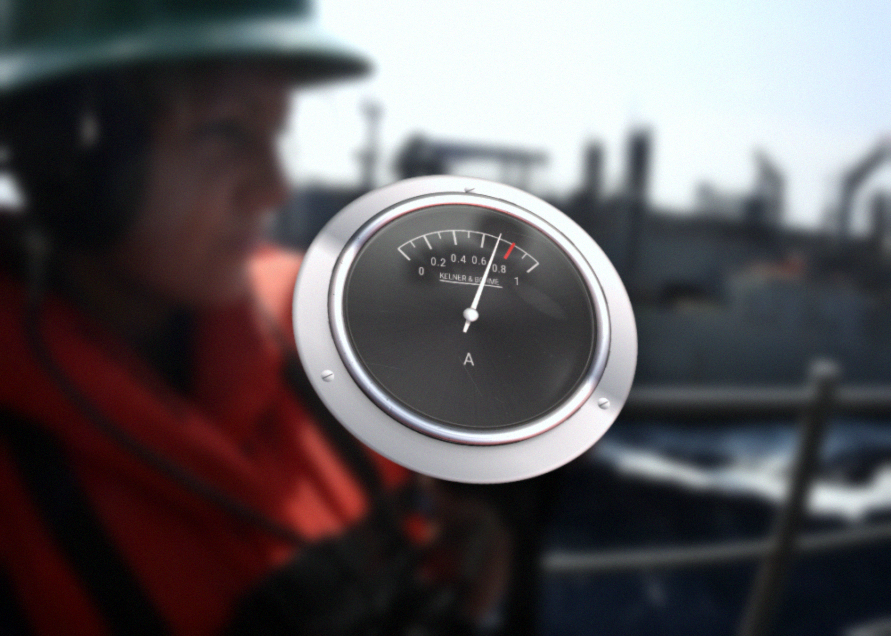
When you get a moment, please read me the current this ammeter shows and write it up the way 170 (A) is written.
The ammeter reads 0.7 (A)
